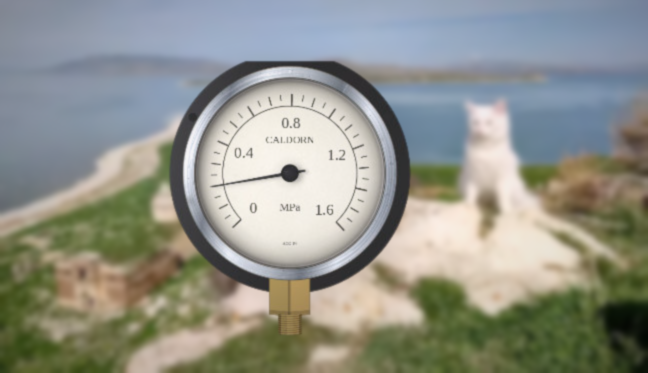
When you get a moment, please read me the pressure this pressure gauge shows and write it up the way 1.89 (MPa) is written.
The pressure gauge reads 0.2 (MPa)
